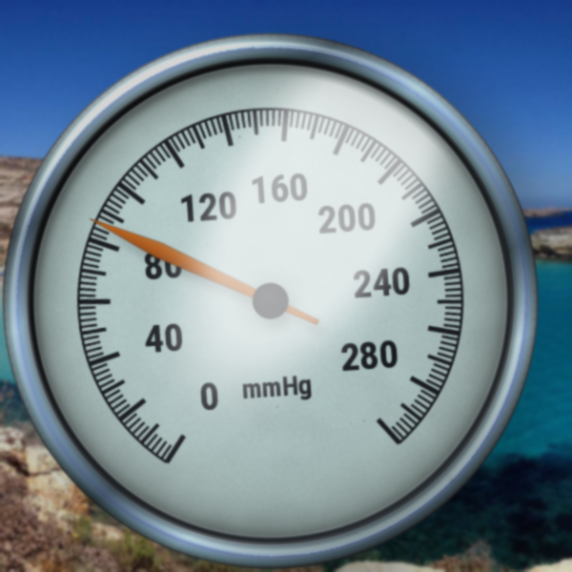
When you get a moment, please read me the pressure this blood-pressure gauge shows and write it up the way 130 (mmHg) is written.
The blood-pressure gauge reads 86 (mmHg)
